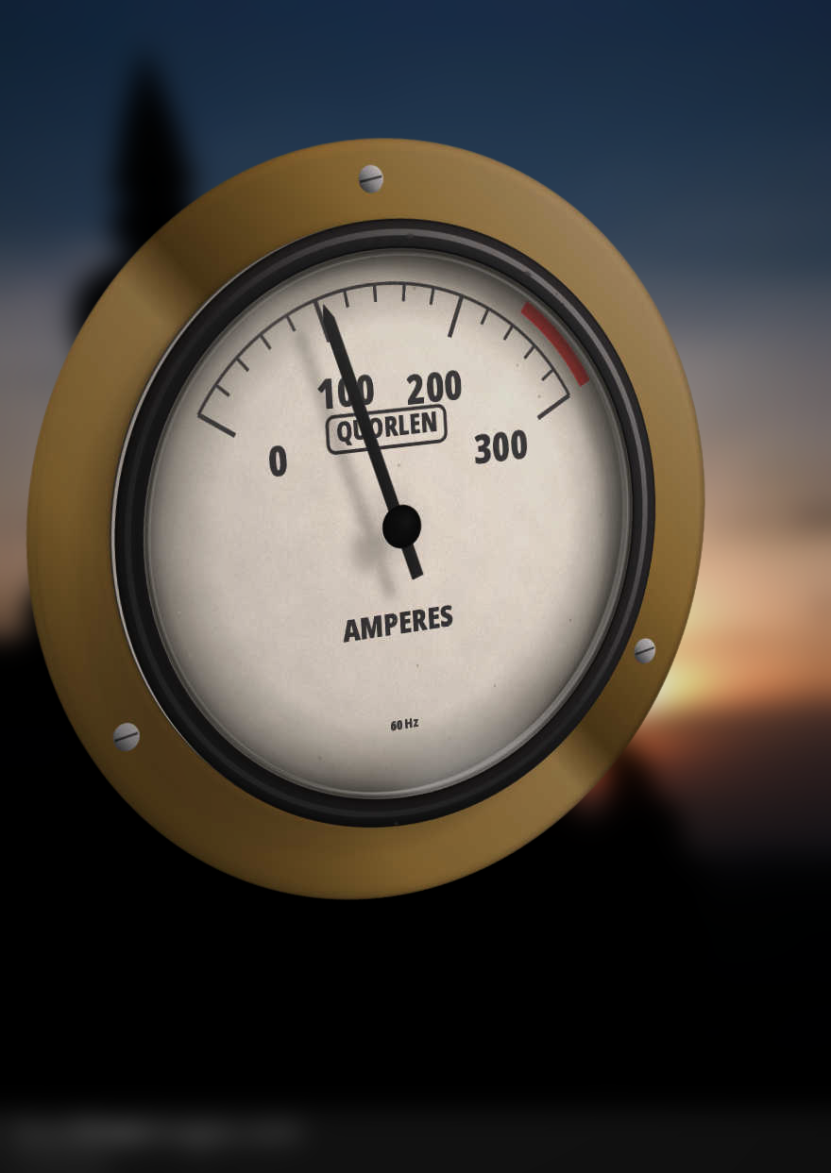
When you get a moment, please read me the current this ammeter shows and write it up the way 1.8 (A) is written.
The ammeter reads 100 (A)
